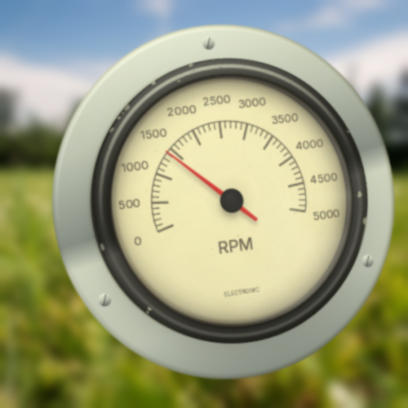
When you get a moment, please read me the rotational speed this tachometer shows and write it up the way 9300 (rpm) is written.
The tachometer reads 1400 (rpm)
